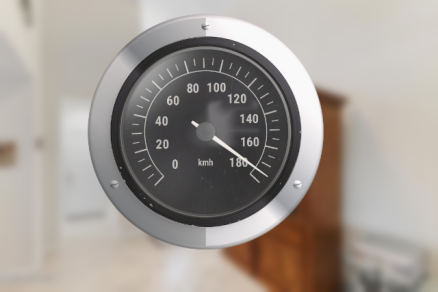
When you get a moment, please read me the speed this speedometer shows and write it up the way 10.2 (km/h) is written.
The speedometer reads 175 (km/h)
